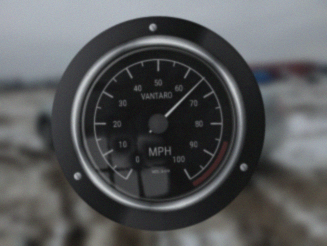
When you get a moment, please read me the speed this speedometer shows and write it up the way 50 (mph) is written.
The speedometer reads 65 (mph)
